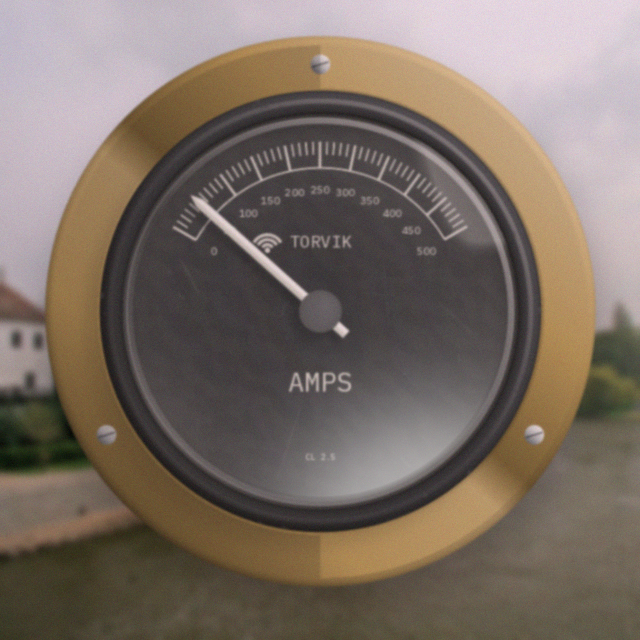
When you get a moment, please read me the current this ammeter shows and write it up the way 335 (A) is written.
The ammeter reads 50 (A)
